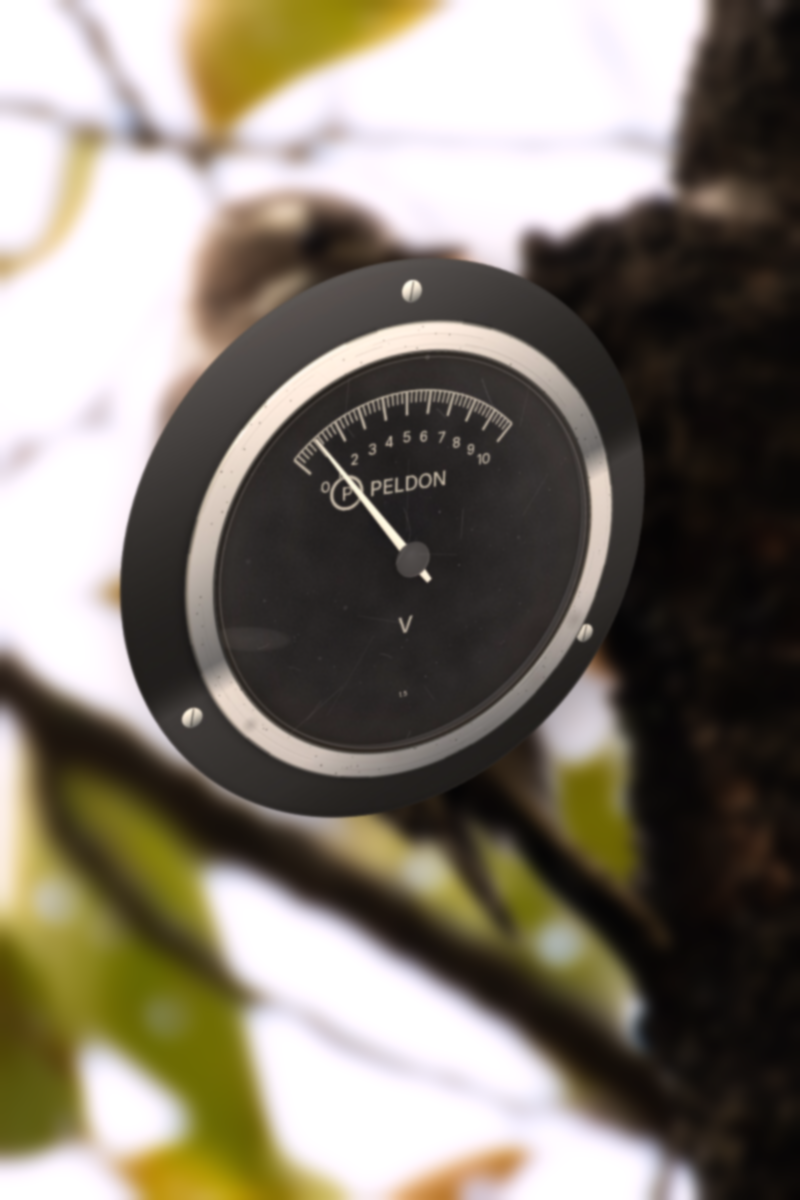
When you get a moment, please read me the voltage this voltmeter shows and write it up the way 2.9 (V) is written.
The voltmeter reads 1 (V)
